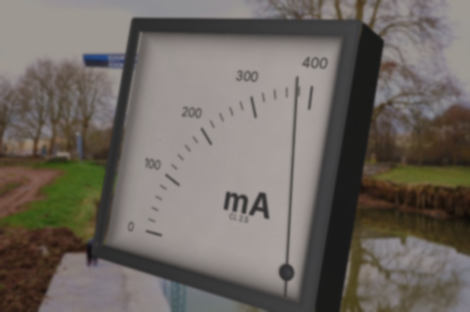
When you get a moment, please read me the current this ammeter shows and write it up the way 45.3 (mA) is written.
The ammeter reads 380 (mA)
